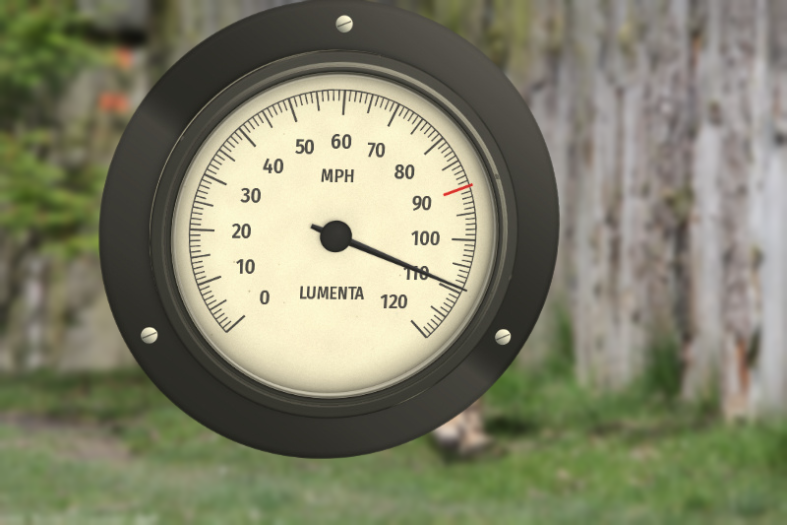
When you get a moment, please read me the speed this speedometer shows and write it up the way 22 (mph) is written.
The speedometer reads 109 (mph)
